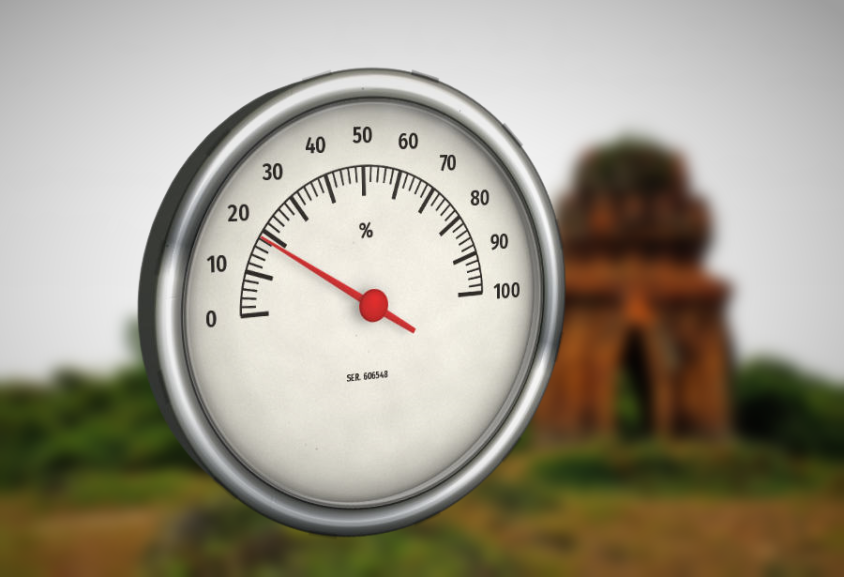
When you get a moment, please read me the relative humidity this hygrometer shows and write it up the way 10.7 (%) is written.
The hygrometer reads 18 (%)
